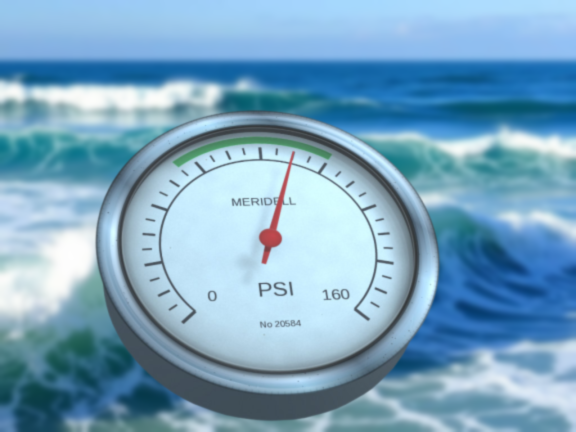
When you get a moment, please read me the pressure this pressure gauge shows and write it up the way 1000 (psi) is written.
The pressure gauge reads 90 (psi)
